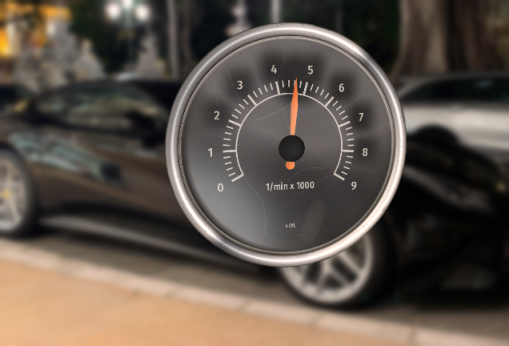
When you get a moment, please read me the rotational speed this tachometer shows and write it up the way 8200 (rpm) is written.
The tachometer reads 4600 (rpm)
